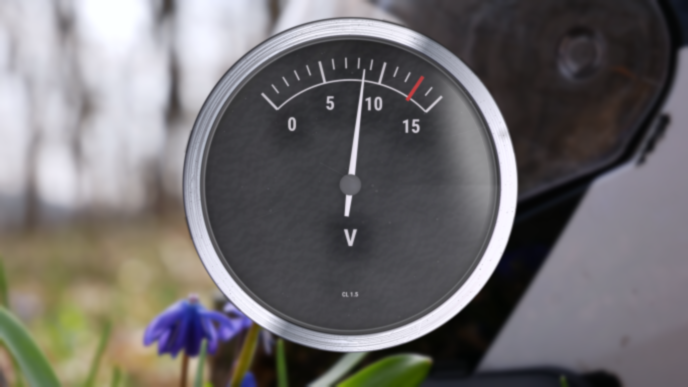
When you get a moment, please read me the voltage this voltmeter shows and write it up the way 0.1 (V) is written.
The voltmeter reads 8.5 (V)
